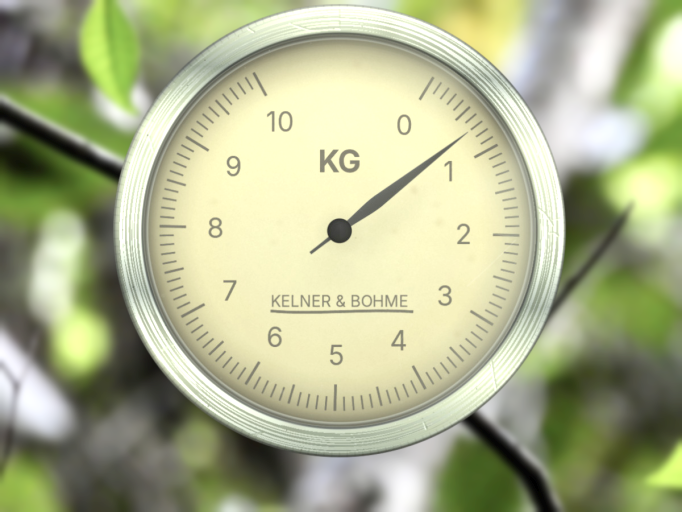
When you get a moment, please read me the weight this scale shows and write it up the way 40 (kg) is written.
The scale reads 0.7 (kg)
